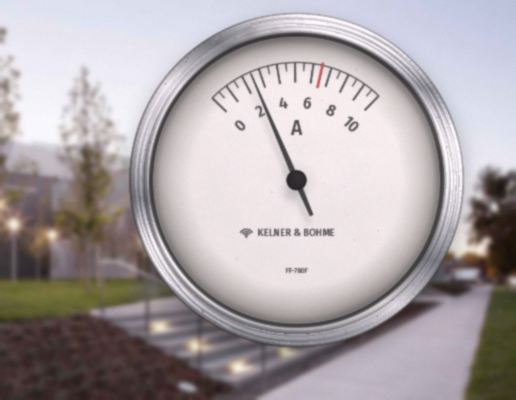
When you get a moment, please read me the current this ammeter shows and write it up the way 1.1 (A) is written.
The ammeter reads 2.5 (A)
